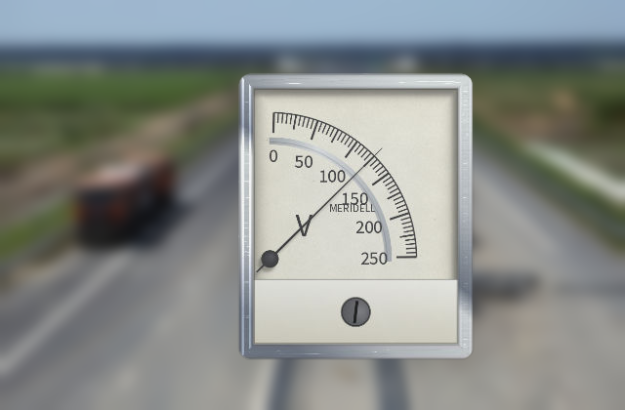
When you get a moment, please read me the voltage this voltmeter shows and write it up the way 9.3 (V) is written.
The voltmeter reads 125 (V)
